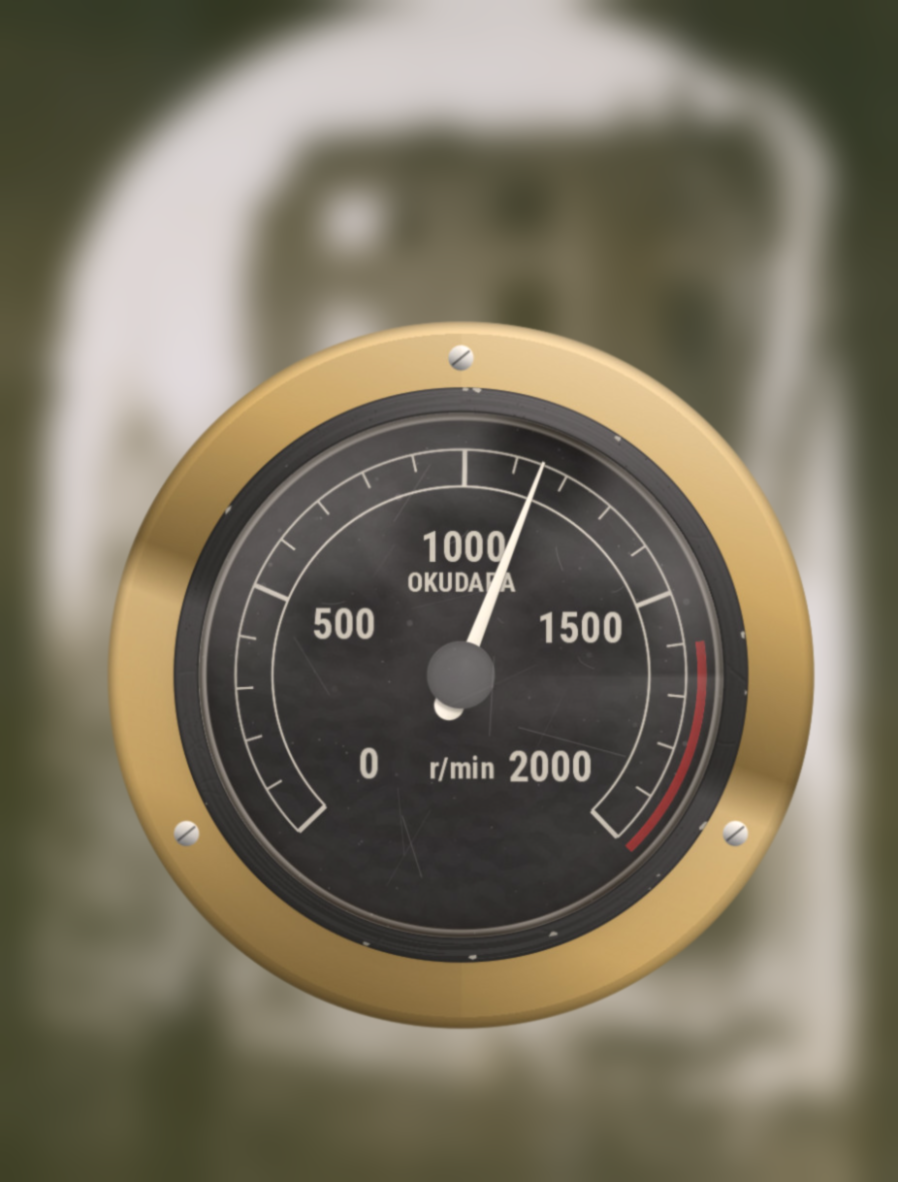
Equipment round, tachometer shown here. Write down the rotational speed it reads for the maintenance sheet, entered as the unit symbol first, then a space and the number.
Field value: rpm 1150
